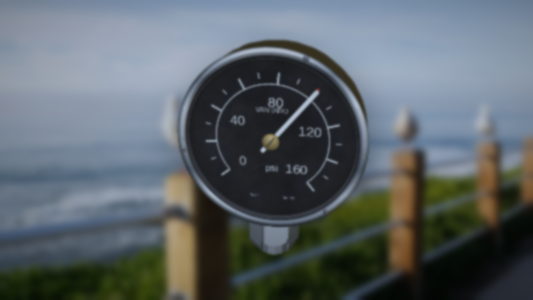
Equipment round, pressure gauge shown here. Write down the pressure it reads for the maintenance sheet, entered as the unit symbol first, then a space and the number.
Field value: psi 100
